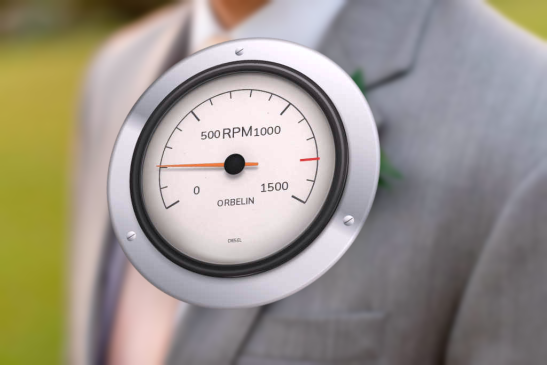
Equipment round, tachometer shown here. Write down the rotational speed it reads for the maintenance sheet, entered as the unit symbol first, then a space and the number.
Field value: rpm 200
